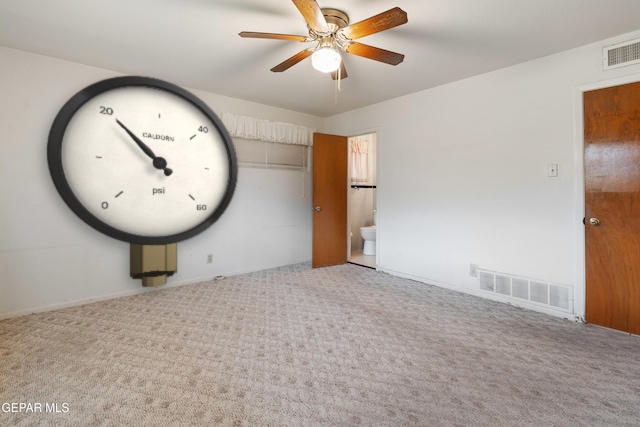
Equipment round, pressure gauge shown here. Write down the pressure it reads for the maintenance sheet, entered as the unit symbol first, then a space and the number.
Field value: psi 20
